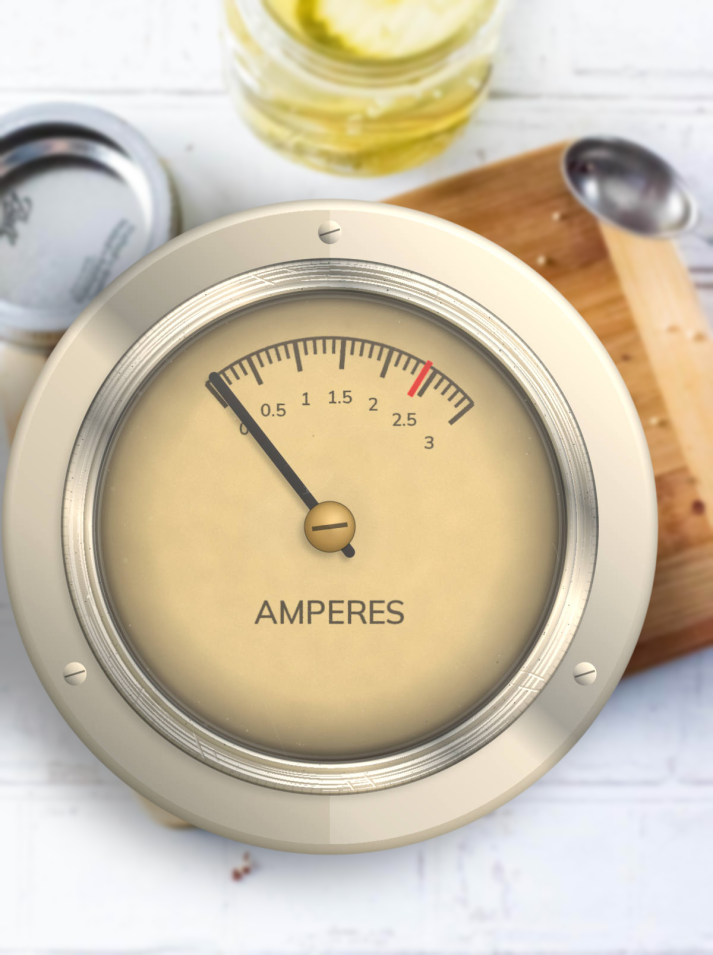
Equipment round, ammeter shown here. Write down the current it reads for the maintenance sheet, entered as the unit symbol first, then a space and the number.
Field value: A 0.1
